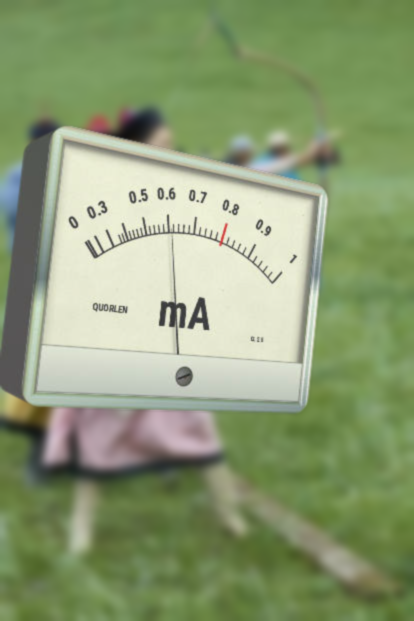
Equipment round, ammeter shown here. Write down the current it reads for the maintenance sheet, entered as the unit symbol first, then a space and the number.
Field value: mA 0.6
